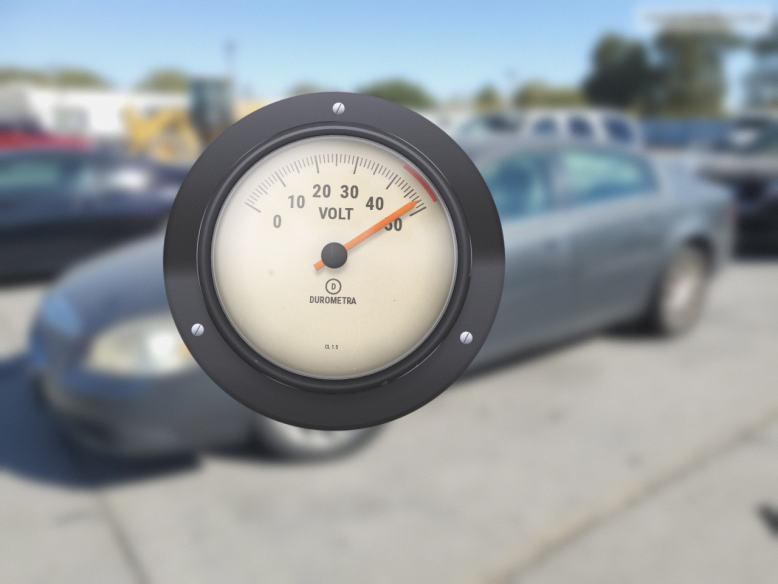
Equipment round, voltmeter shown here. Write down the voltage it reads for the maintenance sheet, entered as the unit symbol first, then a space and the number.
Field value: V 48
